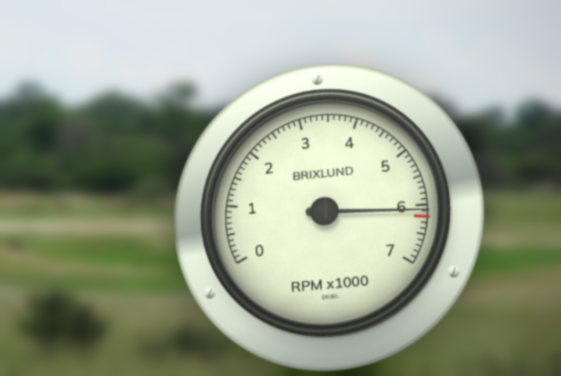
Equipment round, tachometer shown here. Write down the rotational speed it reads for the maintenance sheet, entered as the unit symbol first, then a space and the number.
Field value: rpm 6100
